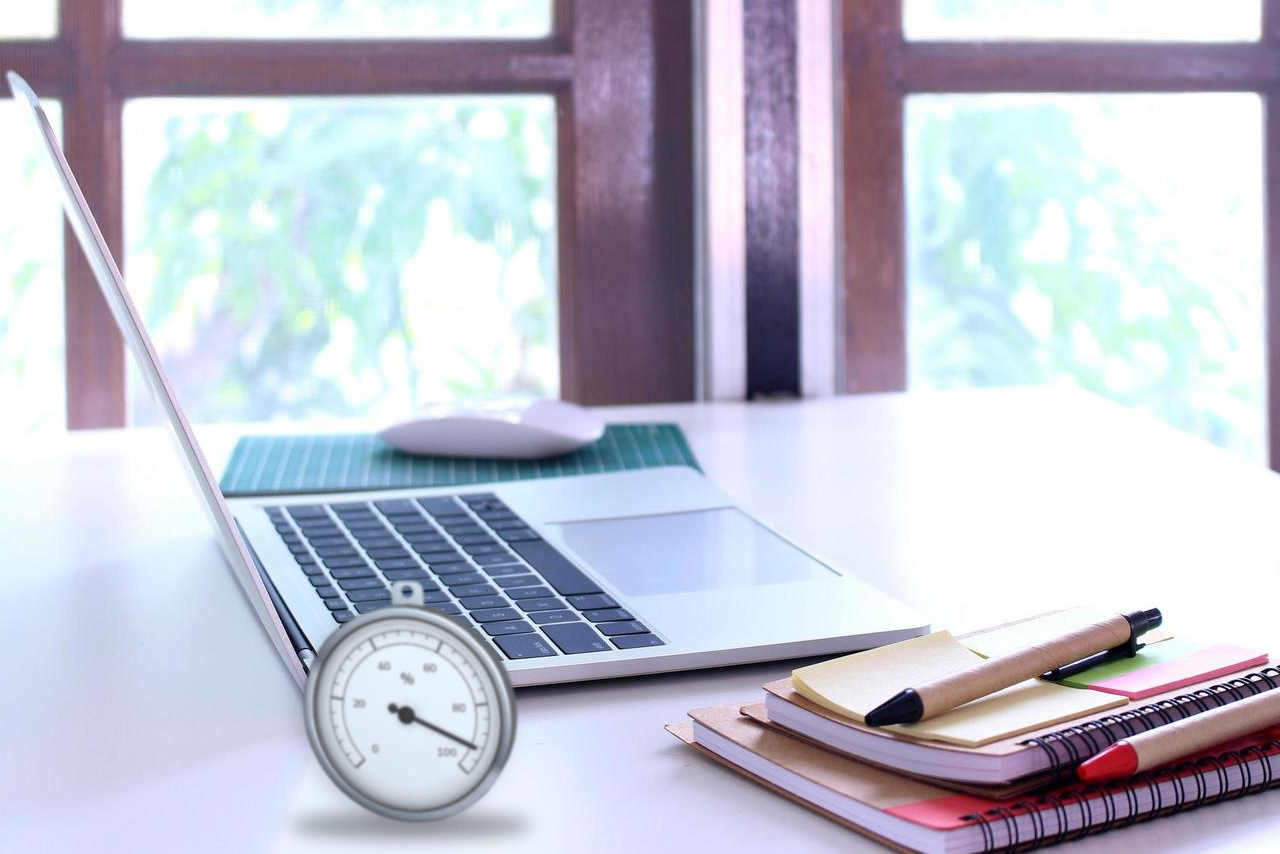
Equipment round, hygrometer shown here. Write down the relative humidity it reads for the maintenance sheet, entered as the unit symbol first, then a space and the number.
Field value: % 92
